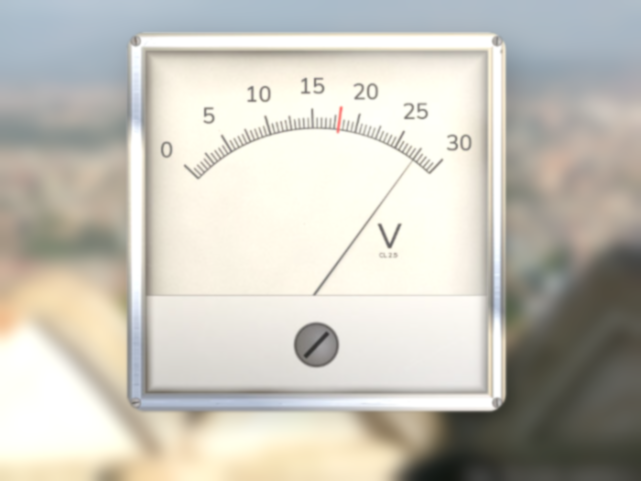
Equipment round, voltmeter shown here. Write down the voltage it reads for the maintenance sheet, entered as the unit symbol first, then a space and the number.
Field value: V 27.5
